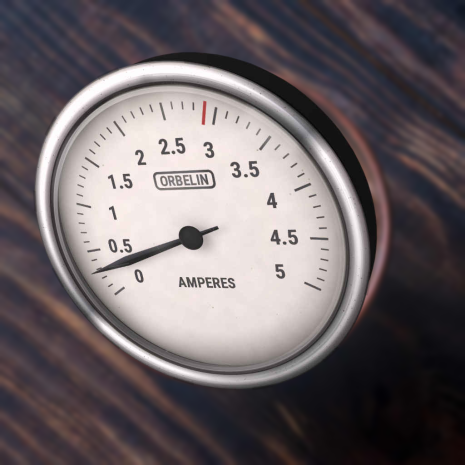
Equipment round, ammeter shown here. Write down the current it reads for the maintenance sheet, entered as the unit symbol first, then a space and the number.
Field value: A 0.3
